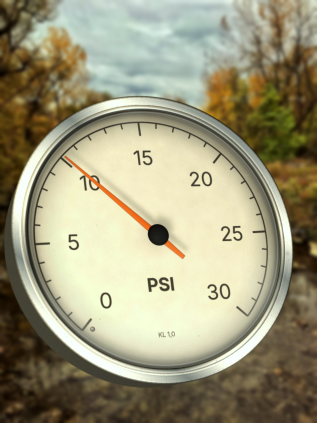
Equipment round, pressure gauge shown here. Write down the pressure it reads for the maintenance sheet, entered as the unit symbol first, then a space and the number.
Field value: psi 10
